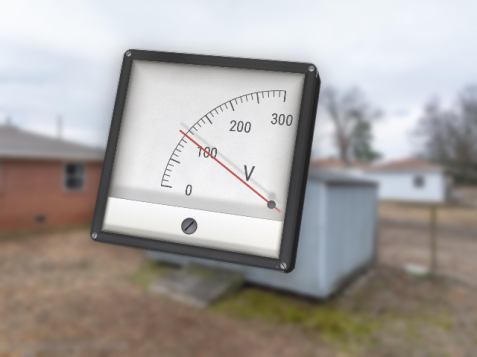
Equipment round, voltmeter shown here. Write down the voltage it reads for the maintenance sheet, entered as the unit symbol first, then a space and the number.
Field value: V 100
